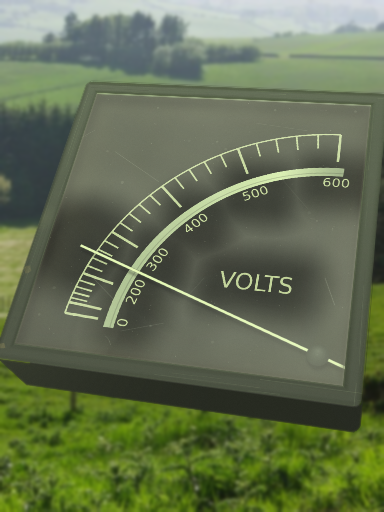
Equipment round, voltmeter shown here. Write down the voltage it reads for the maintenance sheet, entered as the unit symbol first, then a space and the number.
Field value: V 250
